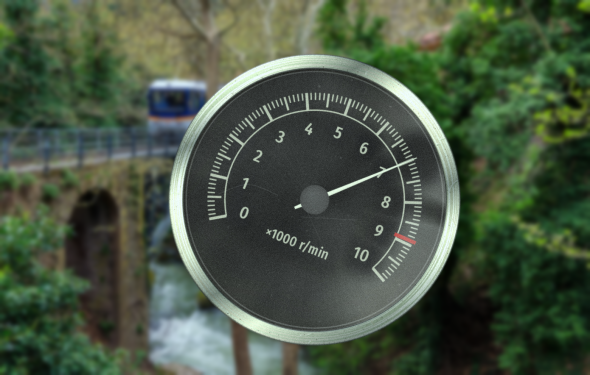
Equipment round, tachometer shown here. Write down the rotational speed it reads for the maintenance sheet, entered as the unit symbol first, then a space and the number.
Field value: rpm 7000
